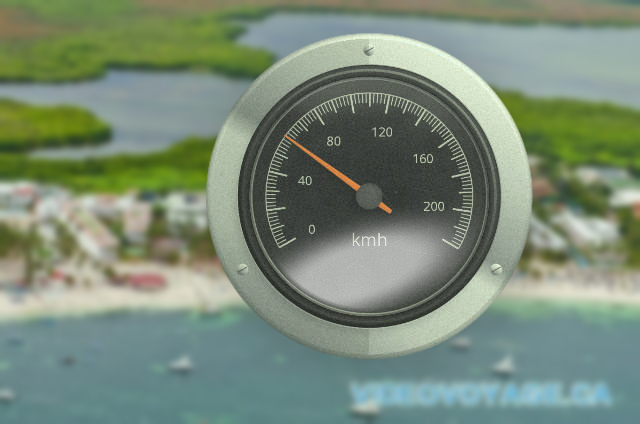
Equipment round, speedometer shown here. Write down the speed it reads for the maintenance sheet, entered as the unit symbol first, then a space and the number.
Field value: km/h 60
